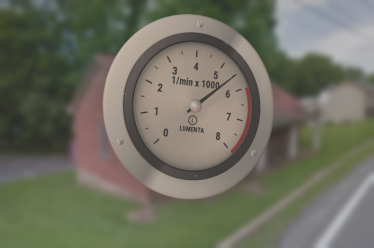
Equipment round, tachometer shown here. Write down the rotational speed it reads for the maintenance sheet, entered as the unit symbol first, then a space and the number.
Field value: rpm 5500
